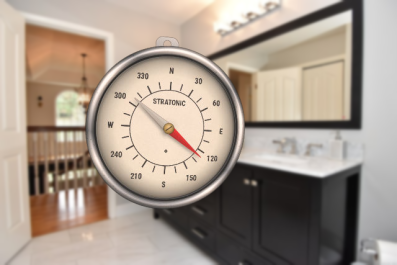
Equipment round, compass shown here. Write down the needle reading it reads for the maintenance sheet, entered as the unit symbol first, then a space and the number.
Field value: ° 127.5
